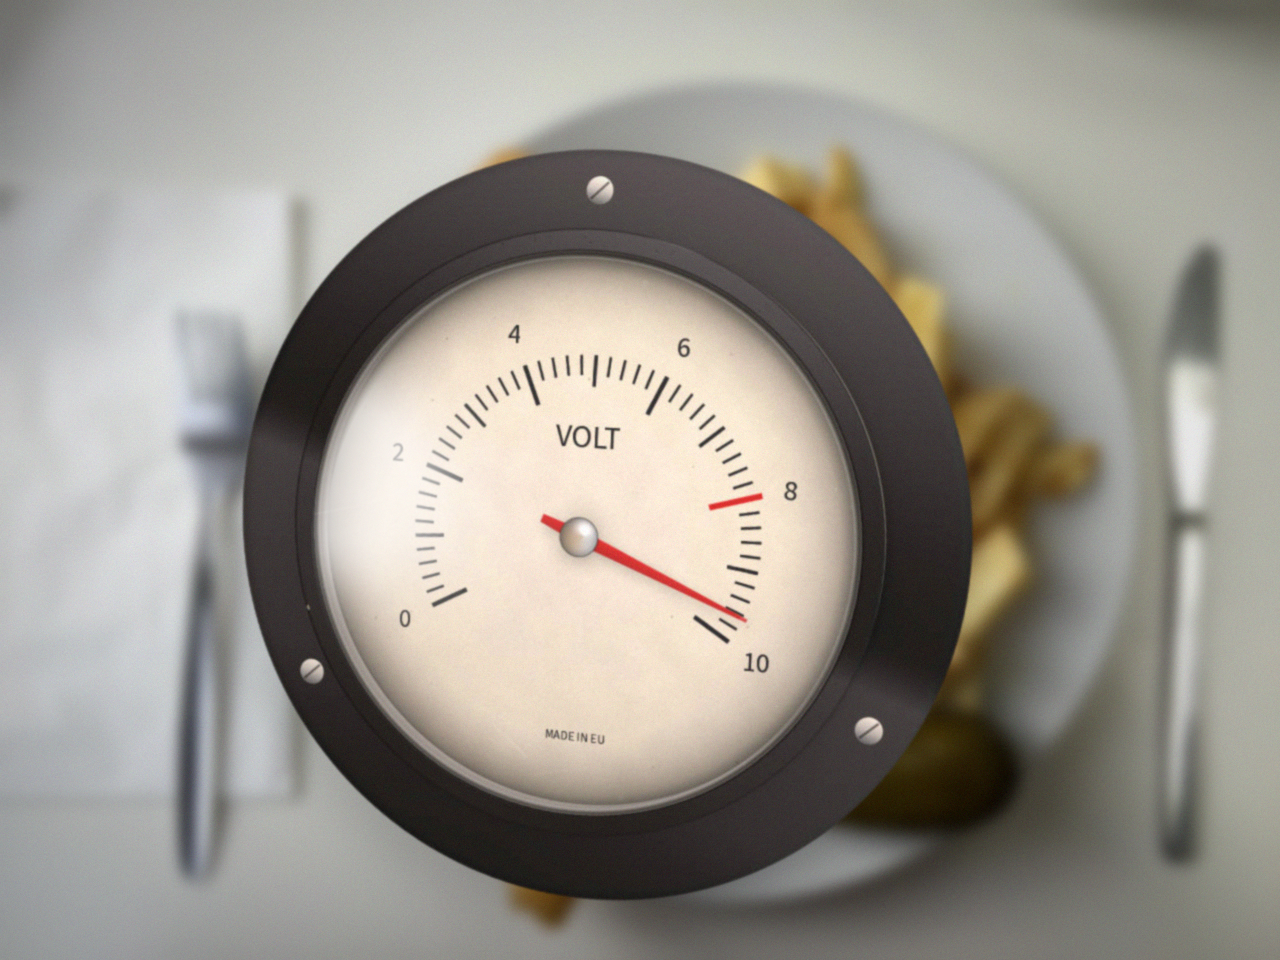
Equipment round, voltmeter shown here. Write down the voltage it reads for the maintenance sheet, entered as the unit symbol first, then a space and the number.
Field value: V 9.6
